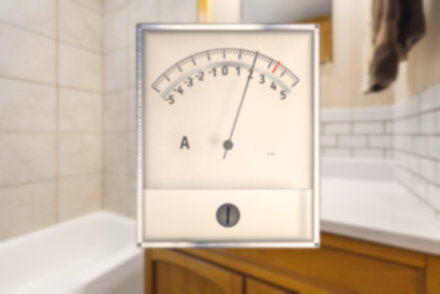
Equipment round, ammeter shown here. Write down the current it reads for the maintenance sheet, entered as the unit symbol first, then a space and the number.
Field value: A 2
